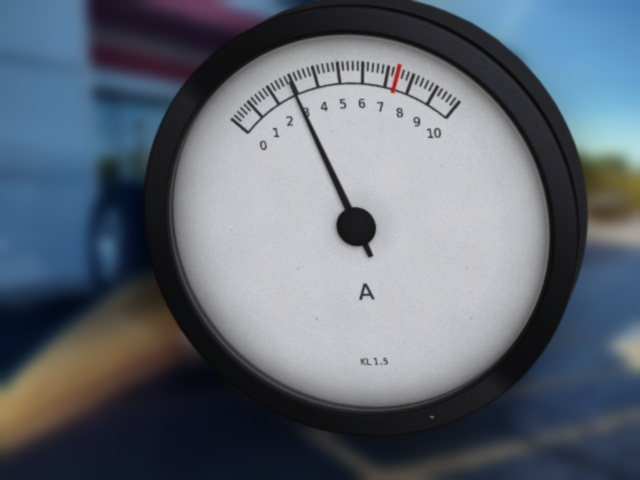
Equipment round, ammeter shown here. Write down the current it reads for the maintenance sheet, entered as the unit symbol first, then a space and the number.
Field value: A 3
